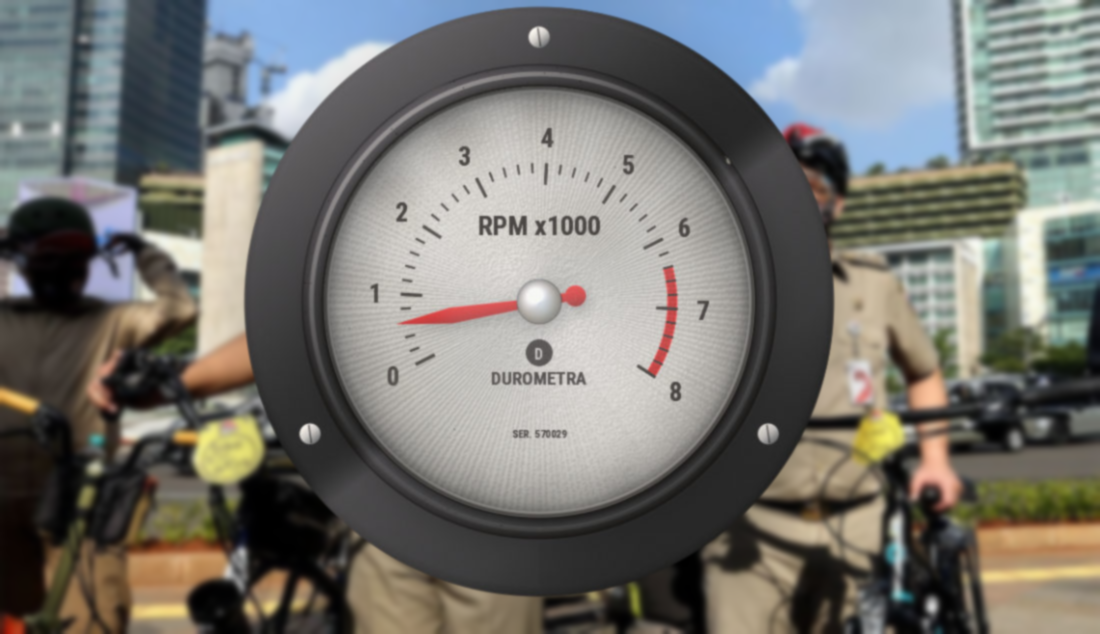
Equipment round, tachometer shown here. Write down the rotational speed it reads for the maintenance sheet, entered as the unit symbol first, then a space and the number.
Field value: rpm 600
